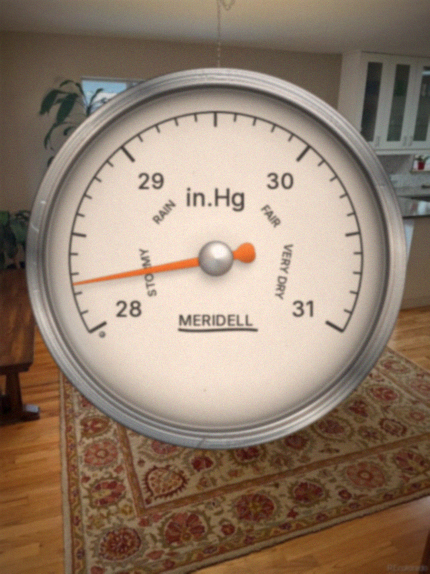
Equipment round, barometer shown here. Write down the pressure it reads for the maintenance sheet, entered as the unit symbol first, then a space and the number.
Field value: inHg 28.25
